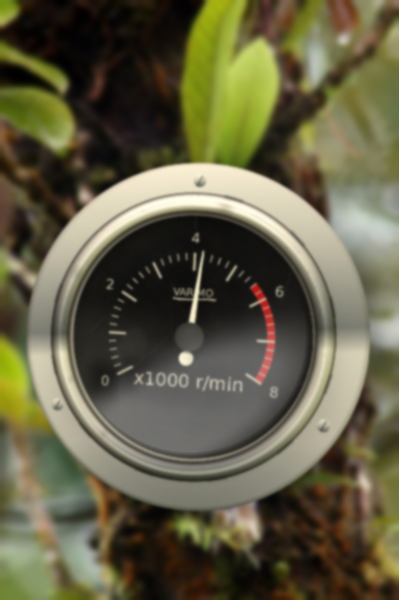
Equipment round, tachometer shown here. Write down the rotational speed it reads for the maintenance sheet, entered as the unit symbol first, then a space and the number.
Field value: rpm 4200
